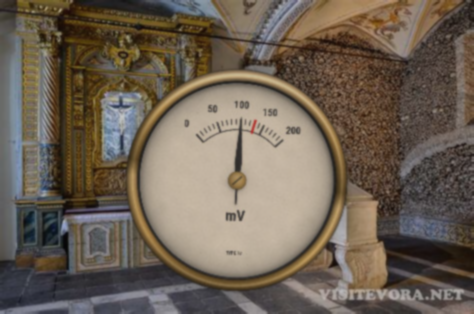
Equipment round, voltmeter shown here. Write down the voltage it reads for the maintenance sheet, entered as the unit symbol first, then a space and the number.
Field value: mV 100
